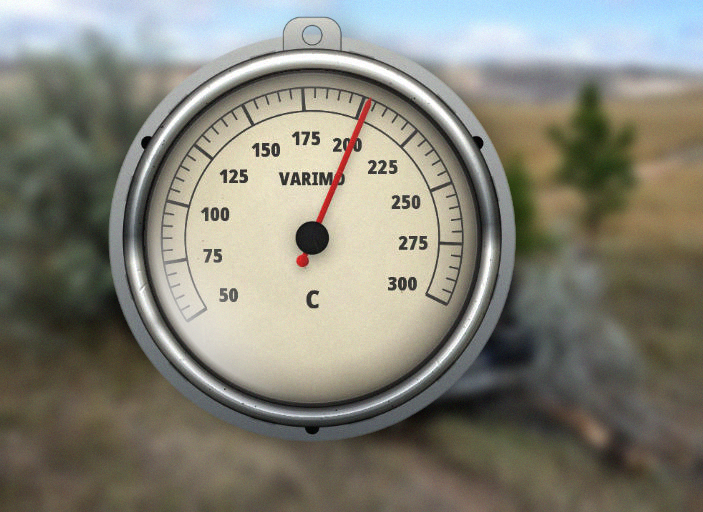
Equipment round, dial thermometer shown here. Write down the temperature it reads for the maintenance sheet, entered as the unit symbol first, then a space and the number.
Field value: °C 202.5
